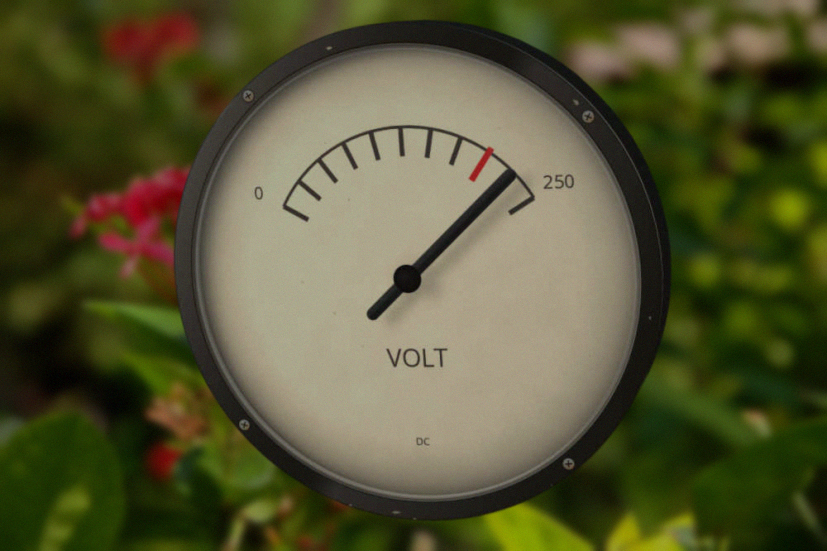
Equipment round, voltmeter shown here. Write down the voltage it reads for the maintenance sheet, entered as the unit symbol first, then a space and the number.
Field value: V 225
